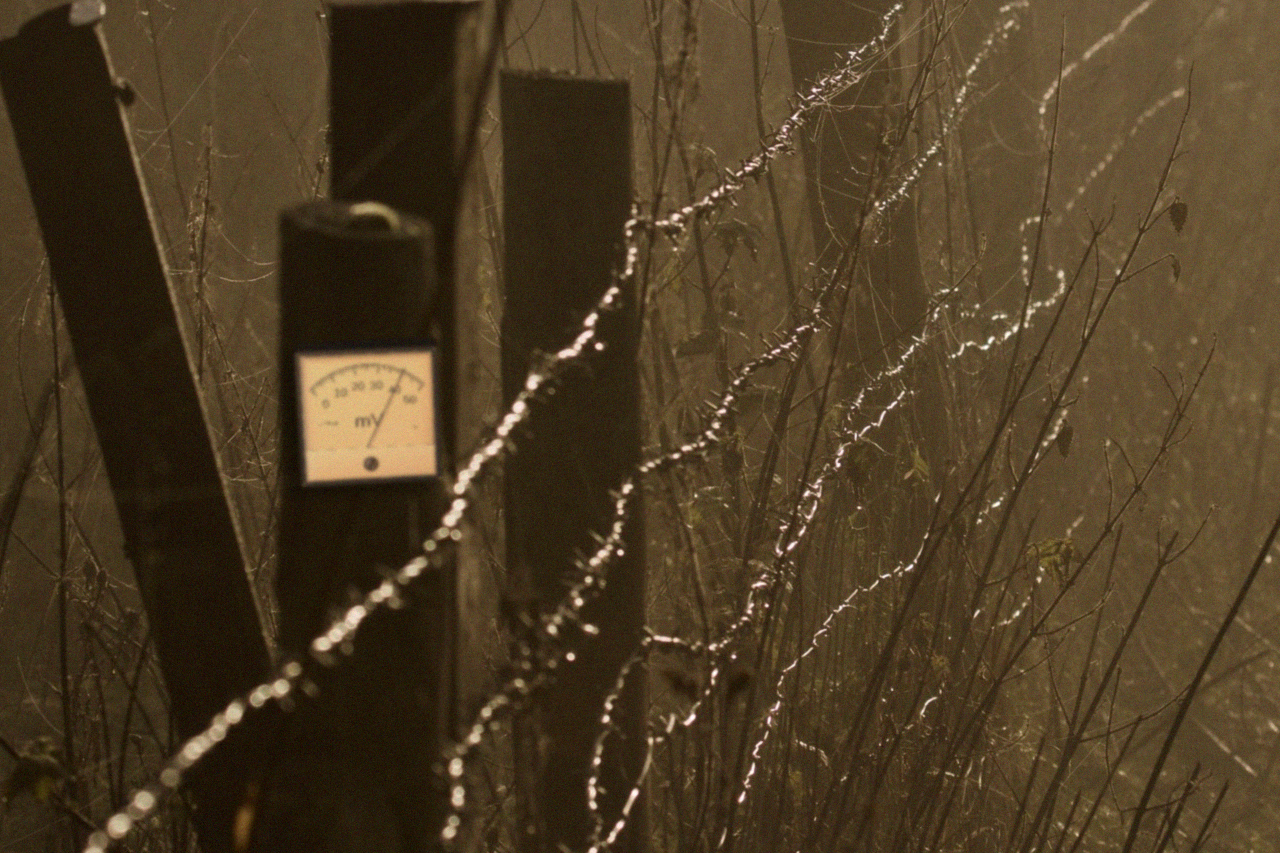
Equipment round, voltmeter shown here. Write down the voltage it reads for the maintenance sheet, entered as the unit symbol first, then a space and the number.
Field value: mV 40
